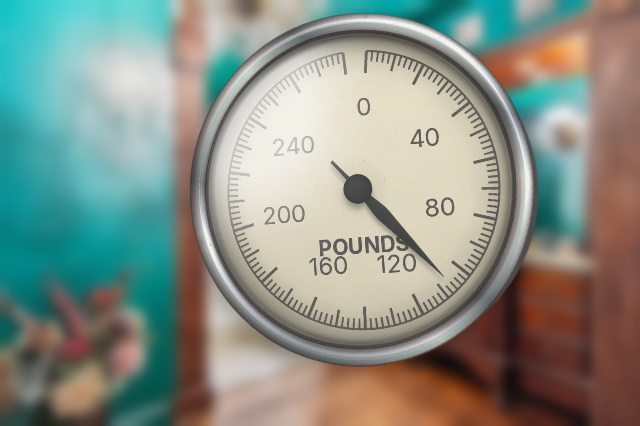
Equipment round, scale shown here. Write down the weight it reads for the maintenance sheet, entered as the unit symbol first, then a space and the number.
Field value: lb 106
